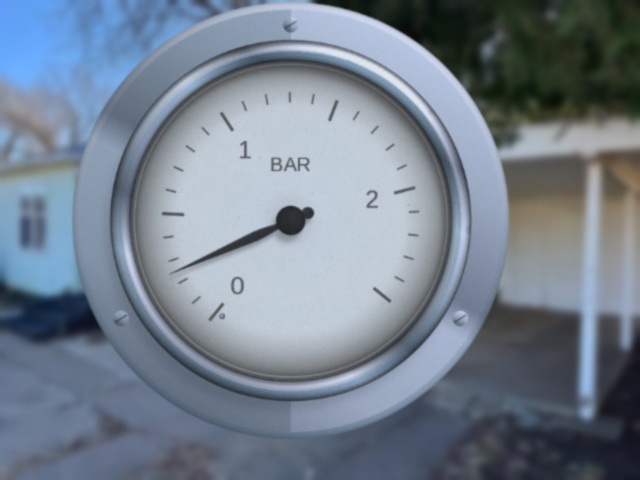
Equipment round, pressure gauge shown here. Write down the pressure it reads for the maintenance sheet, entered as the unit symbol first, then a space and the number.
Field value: bar 0.25
